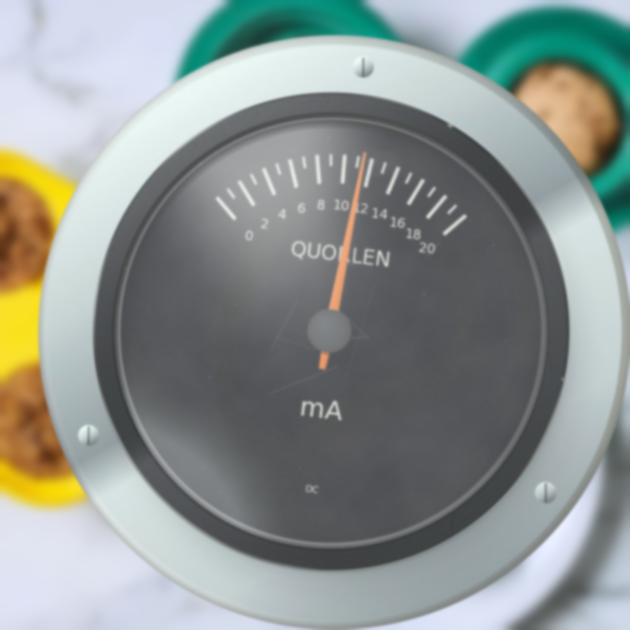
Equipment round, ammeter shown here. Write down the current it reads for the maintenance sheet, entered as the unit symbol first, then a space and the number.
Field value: mA 11.5
